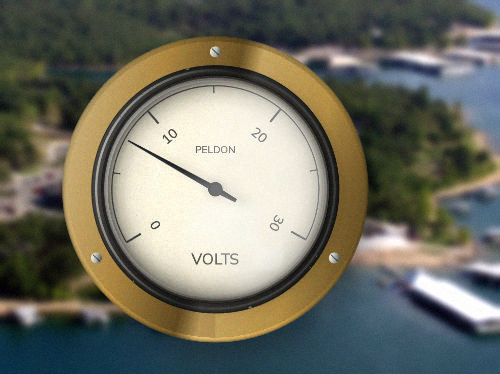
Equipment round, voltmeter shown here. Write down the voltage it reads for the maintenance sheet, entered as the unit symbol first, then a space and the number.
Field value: V 7.5
